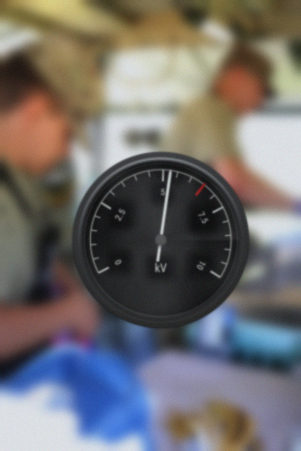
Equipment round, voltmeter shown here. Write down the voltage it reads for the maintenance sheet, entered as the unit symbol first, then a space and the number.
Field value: kV 5.25
